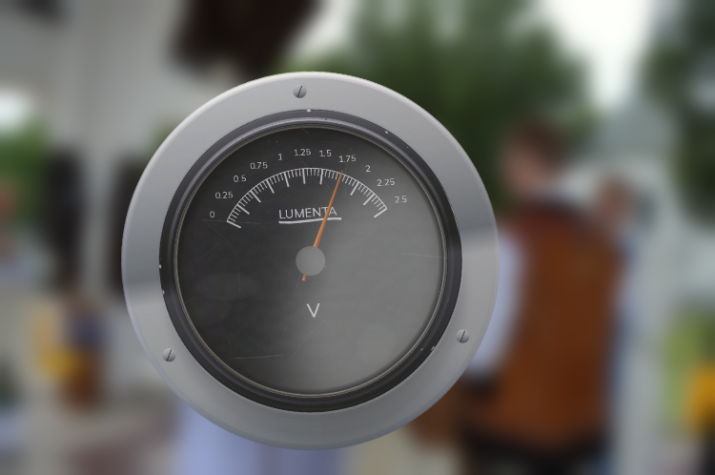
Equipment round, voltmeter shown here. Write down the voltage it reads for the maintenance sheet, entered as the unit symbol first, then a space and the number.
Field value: V 1.75
